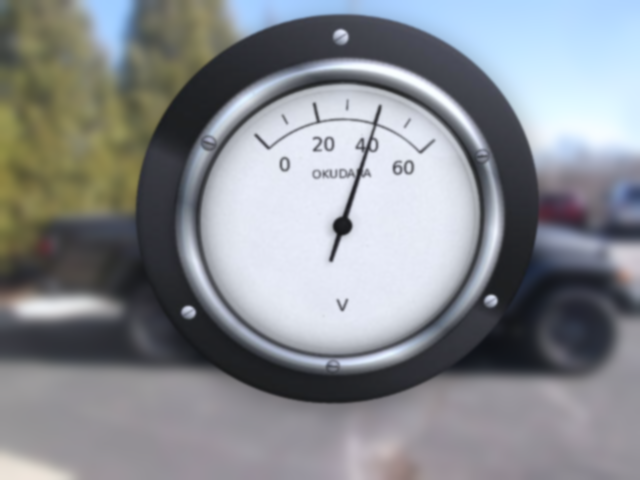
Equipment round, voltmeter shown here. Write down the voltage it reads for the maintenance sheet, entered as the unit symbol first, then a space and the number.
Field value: V 40
